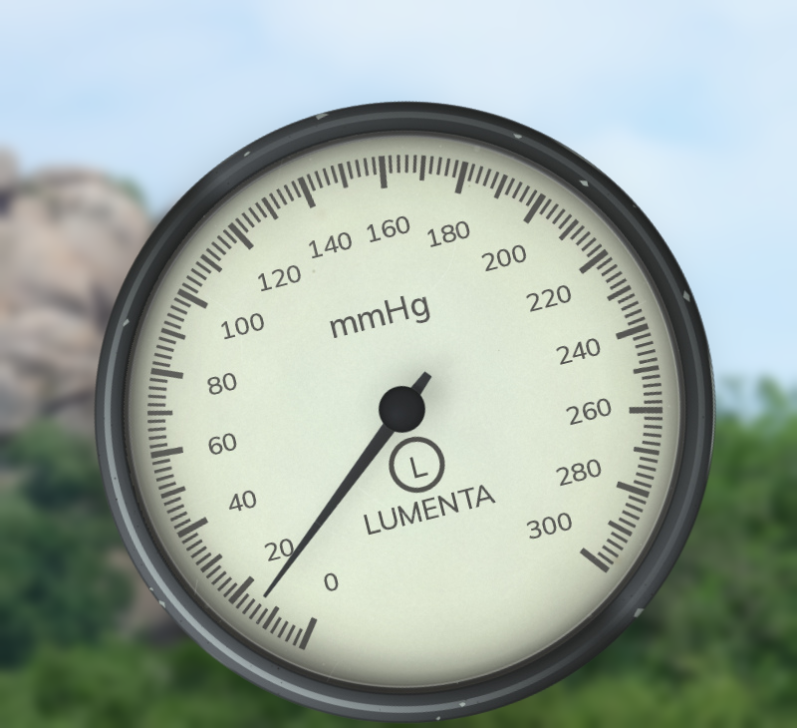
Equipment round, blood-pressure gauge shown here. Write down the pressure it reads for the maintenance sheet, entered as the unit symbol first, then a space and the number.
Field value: mmHg 14
